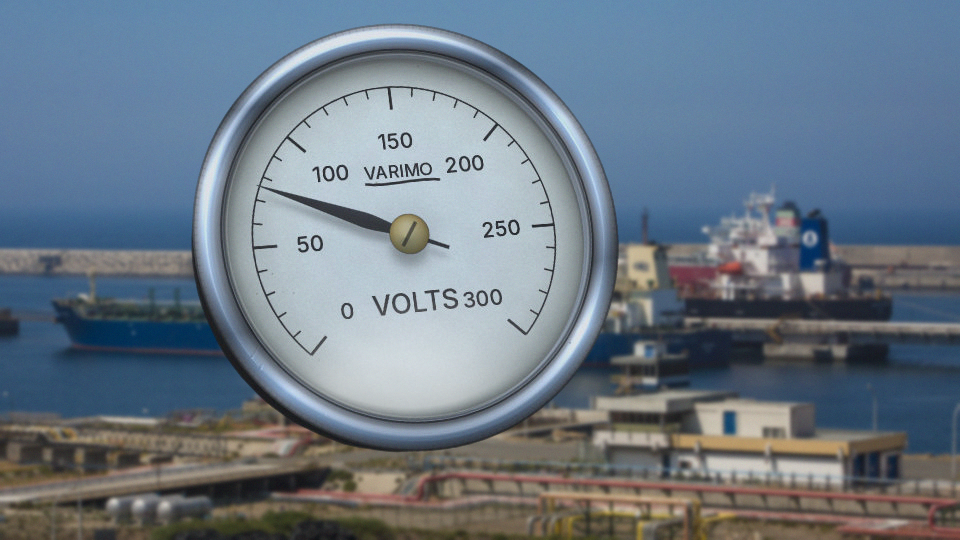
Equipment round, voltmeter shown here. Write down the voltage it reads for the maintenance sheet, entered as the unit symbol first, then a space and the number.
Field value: V 75
